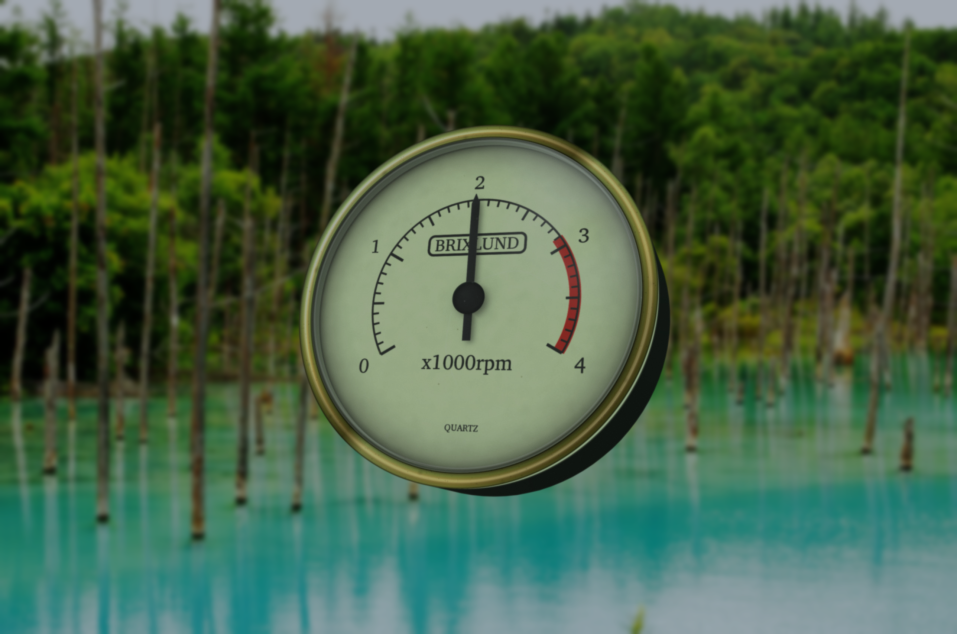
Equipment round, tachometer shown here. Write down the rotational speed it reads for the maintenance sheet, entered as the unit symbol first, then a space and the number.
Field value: rpm 2000
